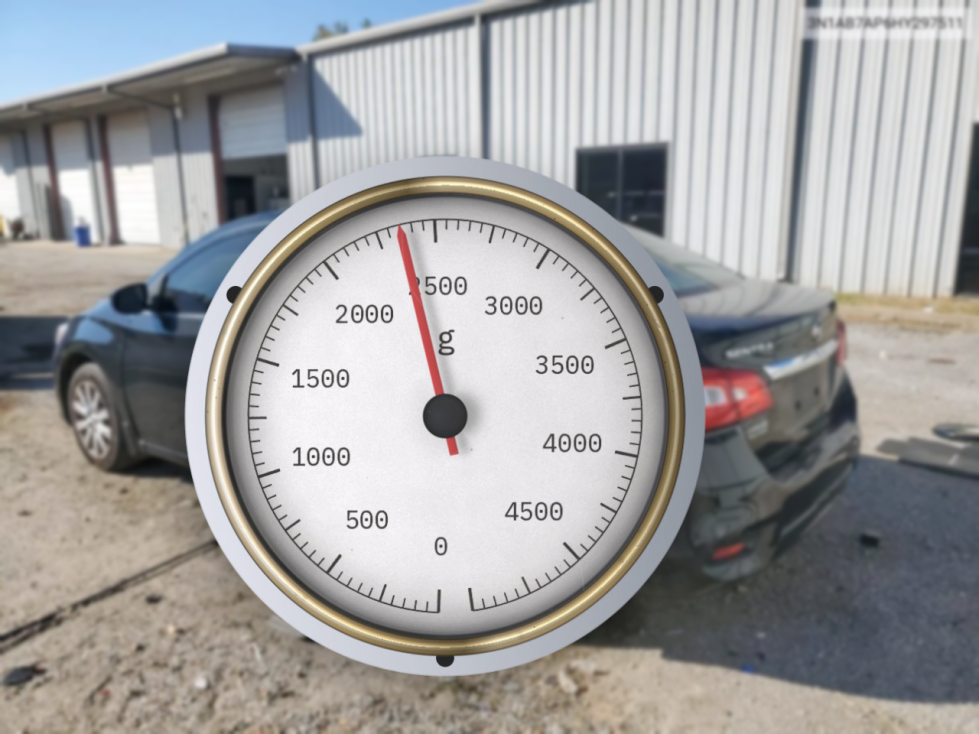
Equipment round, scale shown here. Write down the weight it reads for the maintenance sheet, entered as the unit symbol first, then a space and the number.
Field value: g 2350
